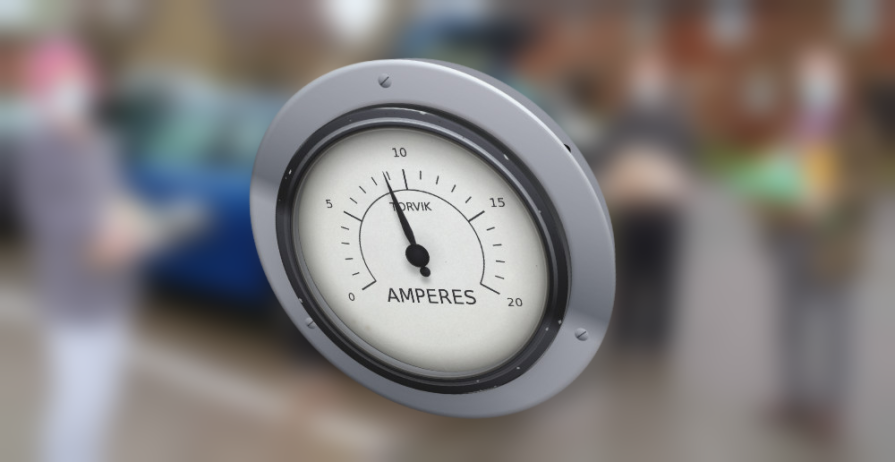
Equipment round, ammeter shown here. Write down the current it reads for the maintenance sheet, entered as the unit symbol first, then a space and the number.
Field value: A 9
